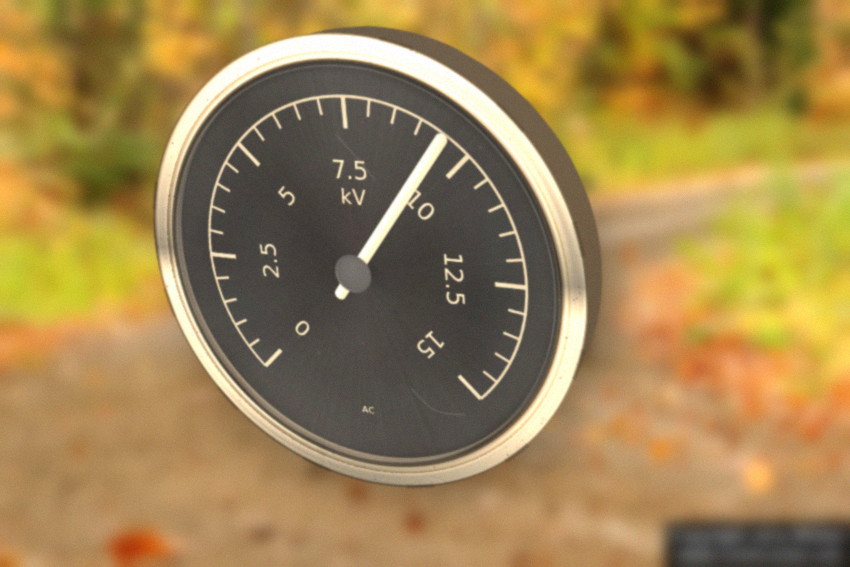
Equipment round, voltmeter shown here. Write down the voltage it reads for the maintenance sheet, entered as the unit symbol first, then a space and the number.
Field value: kV 9.5
